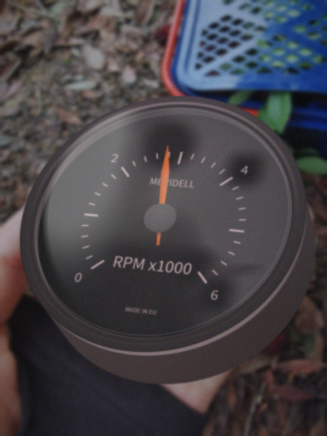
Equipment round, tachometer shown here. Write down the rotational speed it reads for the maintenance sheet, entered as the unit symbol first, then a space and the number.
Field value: rpm 2800
